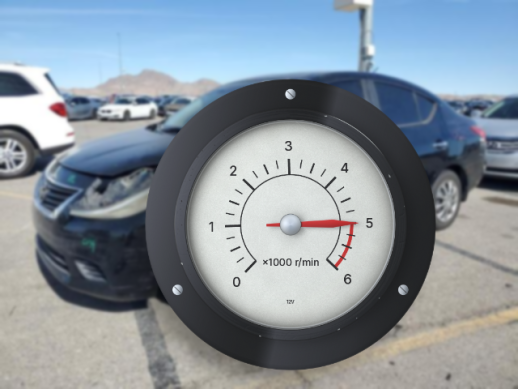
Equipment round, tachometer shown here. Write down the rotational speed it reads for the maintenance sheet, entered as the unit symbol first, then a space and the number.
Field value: rpm 5000
